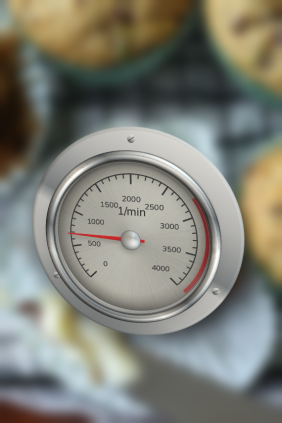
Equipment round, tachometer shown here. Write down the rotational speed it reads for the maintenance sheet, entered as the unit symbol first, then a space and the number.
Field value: rpm 700
